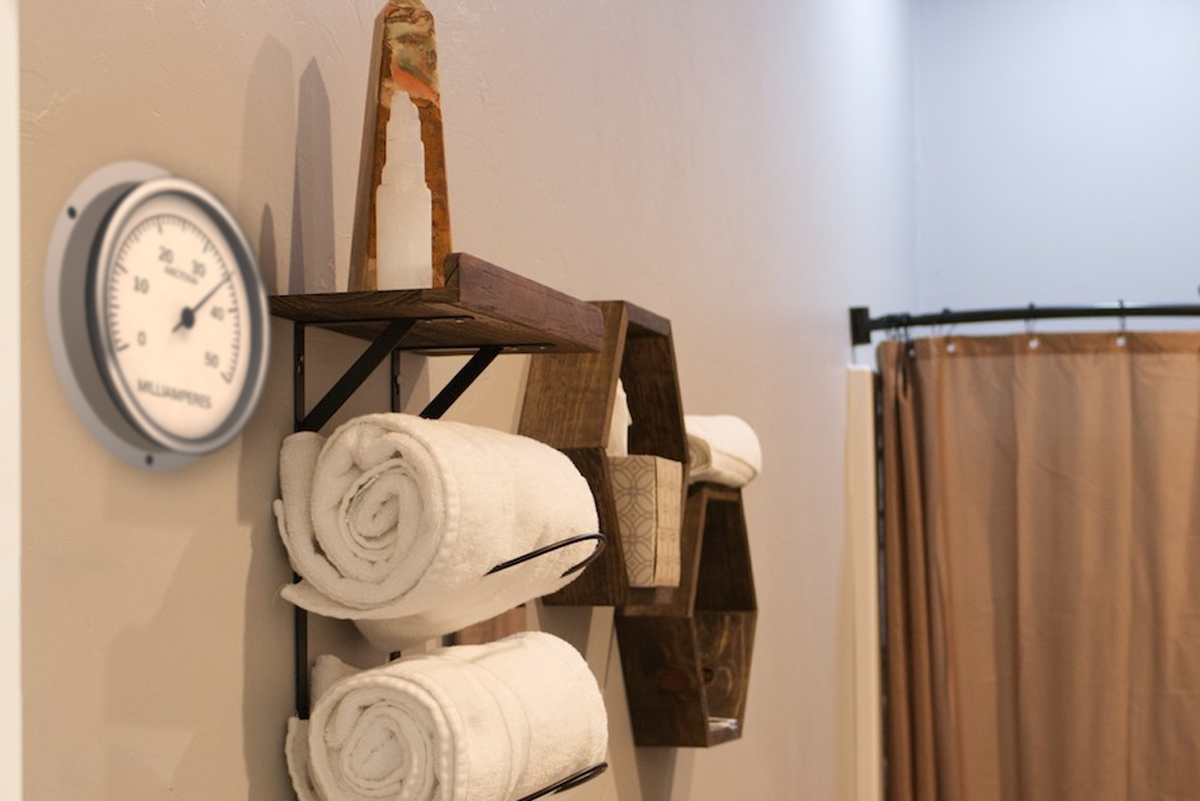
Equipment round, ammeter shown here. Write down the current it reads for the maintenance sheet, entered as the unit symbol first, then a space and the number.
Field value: mA 35
